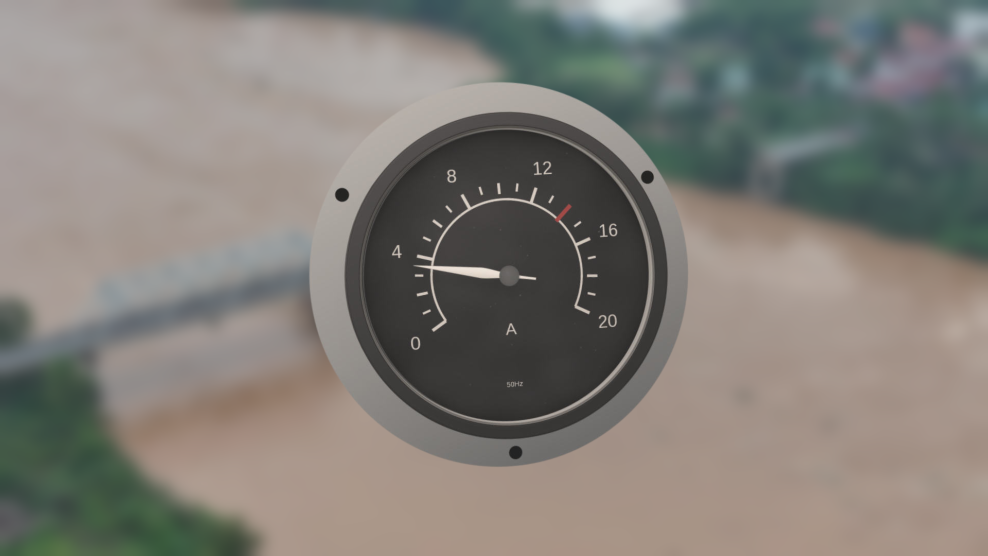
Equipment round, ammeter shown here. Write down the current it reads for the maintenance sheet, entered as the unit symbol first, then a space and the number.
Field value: A 3.5
